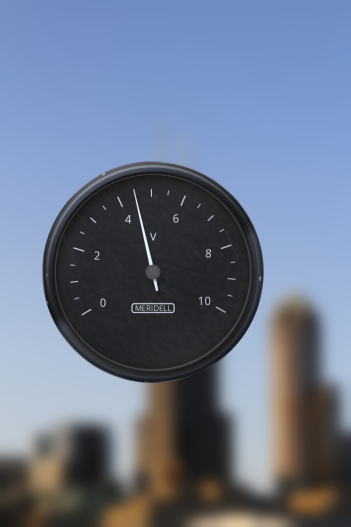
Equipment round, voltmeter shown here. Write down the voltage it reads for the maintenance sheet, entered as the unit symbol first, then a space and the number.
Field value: V 4.5
